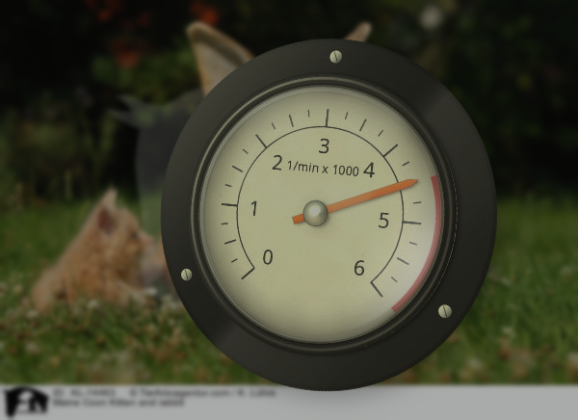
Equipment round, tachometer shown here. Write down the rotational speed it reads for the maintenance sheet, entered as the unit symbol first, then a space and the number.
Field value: rpm 4500
